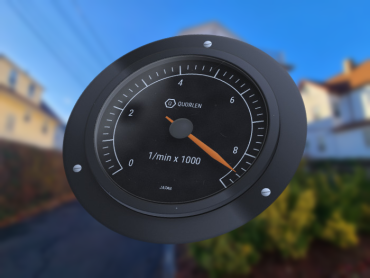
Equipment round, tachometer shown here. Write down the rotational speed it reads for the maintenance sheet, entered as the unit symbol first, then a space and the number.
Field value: rpm 8600
